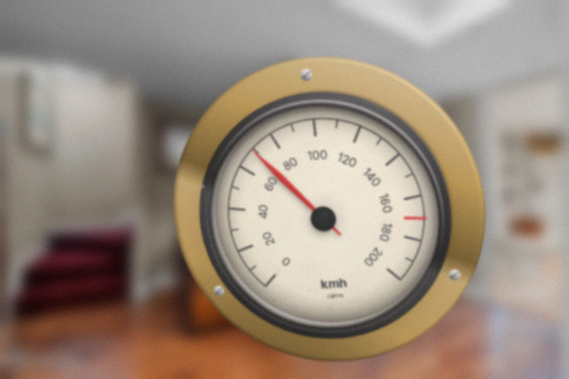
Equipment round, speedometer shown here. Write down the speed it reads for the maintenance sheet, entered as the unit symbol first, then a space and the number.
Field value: km/h 70
